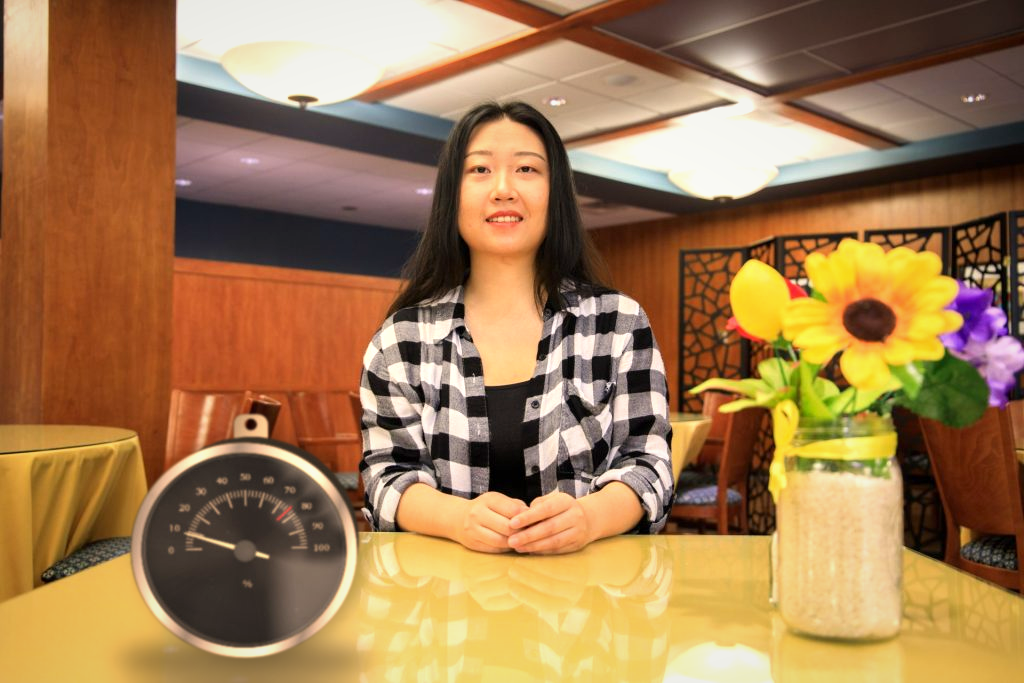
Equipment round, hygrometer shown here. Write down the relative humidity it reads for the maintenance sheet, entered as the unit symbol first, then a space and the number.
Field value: % 10
